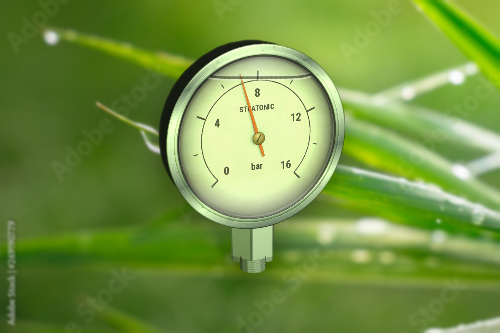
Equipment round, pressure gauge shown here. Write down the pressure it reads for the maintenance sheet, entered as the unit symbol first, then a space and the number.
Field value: bar 7
